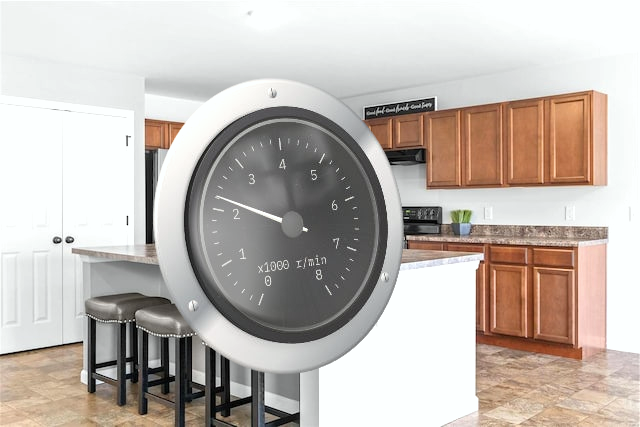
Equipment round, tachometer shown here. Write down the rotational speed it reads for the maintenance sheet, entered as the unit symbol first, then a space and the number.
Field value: rpm 2200
